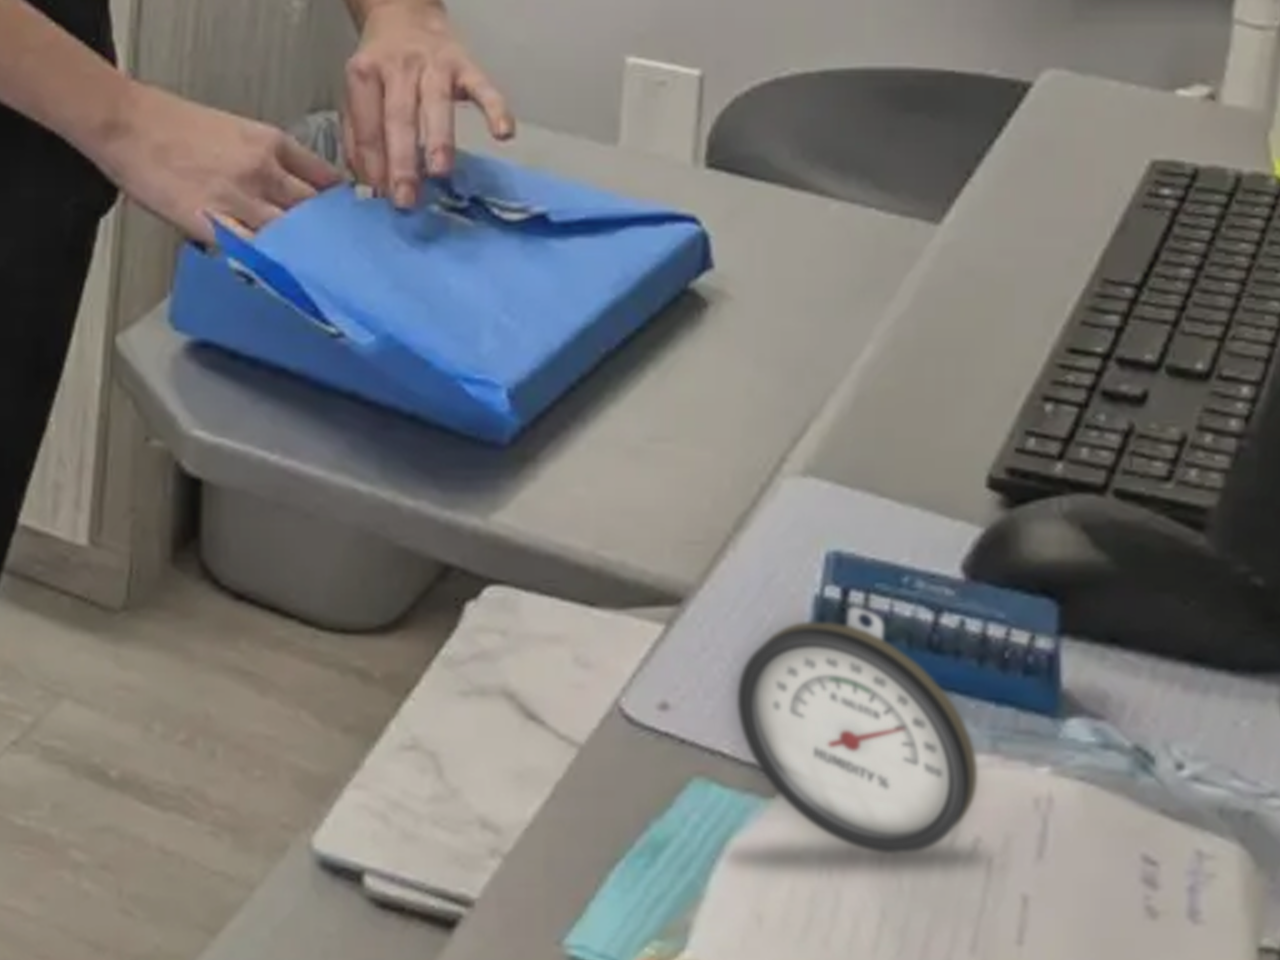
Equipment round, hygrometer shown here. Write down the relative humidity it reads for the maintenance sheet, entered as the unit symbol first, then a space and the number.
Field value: % 80
